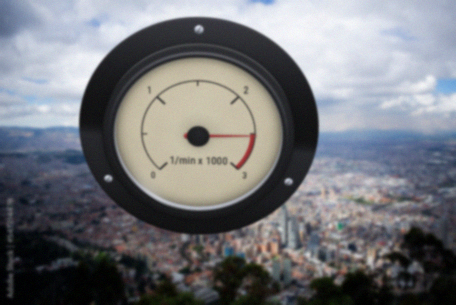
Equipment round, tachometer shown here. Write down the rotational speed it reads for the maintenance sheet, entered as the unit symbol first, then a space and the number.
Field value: rpm 2500
